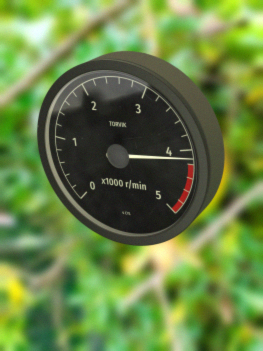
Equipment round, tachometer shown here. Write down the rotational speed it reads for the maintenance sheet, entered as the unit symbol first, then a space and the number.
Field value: rpm 4100
